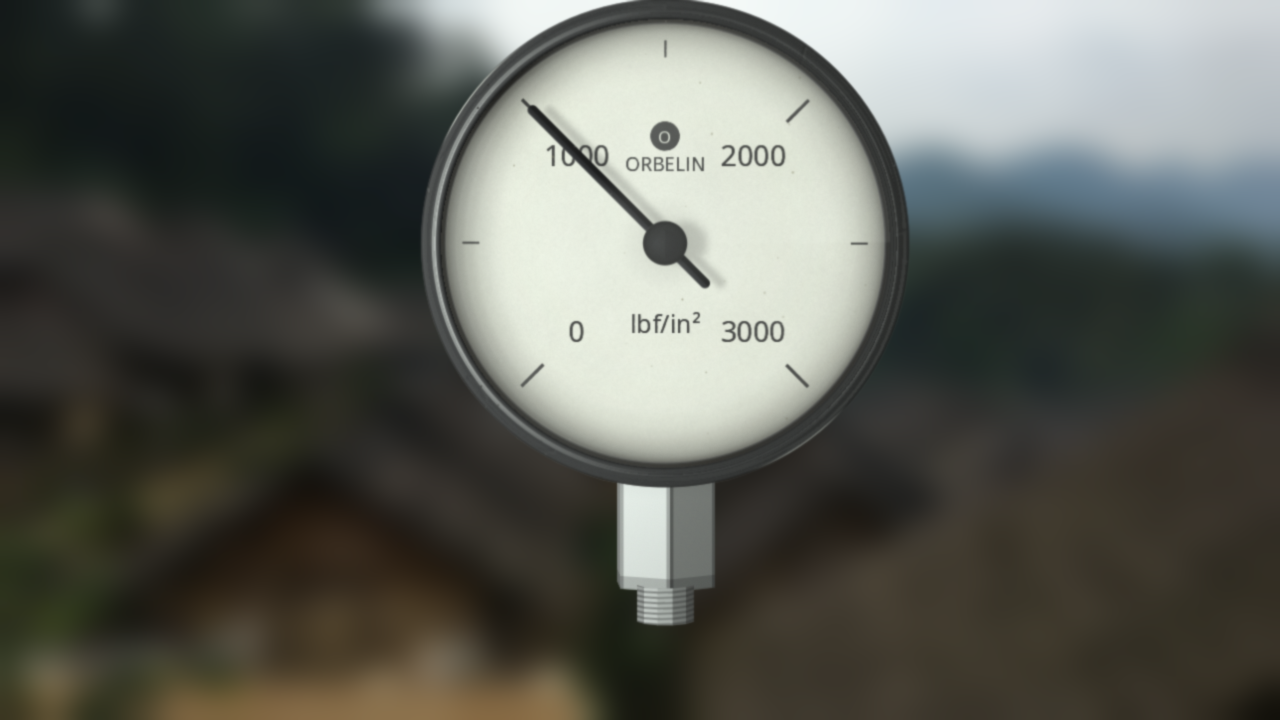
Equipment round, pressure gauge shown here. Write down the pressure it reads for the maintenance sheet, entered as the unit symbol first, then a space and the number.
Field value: psi 1000
